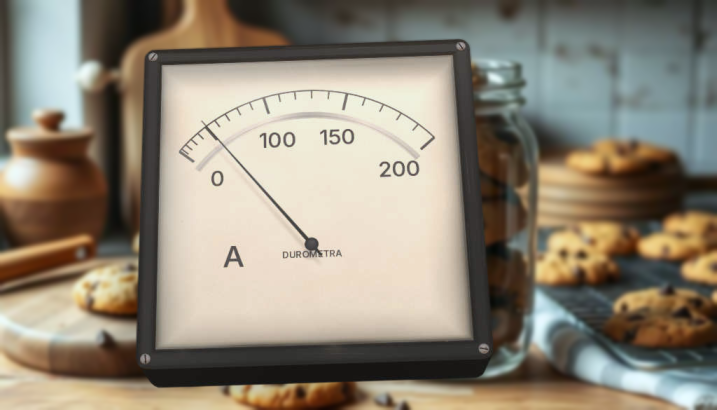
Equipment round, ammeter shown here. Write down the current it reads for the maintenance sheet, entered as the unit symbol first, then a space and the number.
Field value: A 50
